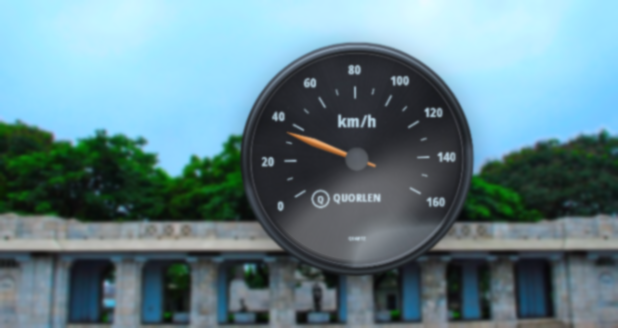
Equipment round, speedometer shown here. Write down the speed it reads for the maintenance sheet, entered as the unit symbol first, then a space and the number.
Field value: km/h 35
